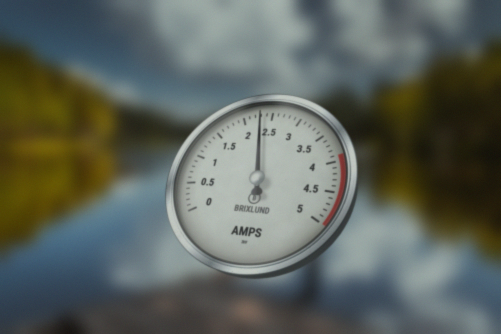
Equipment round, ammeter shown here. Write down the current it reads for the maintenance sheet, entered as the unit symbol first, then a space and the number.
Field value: A 2.3
